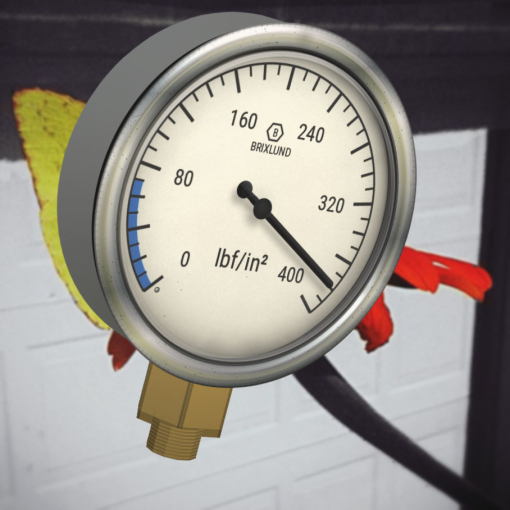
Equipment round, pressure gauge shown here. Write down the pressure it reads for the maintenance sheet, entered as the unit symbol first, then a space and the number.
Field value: psi 380
